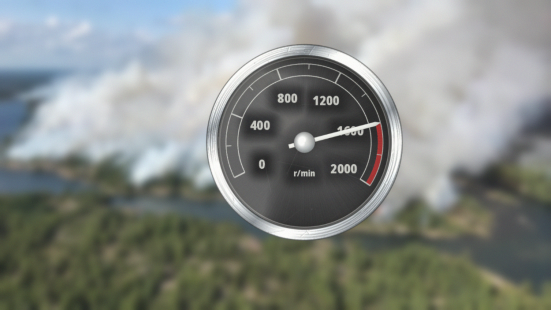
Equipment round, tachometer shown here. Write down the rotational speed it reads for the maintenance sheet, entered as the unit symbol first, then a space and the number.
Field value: rpm 1600
